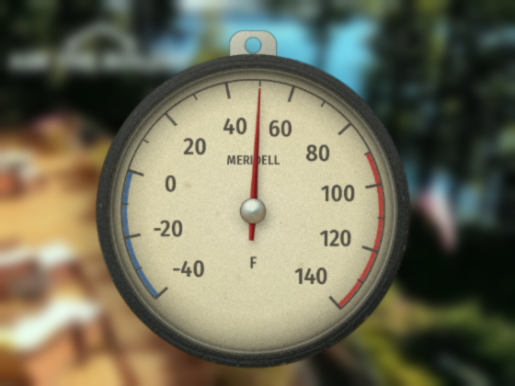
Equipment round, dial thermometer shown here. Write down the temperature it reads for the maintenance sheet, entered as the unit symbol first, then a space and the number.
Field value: °F 50
